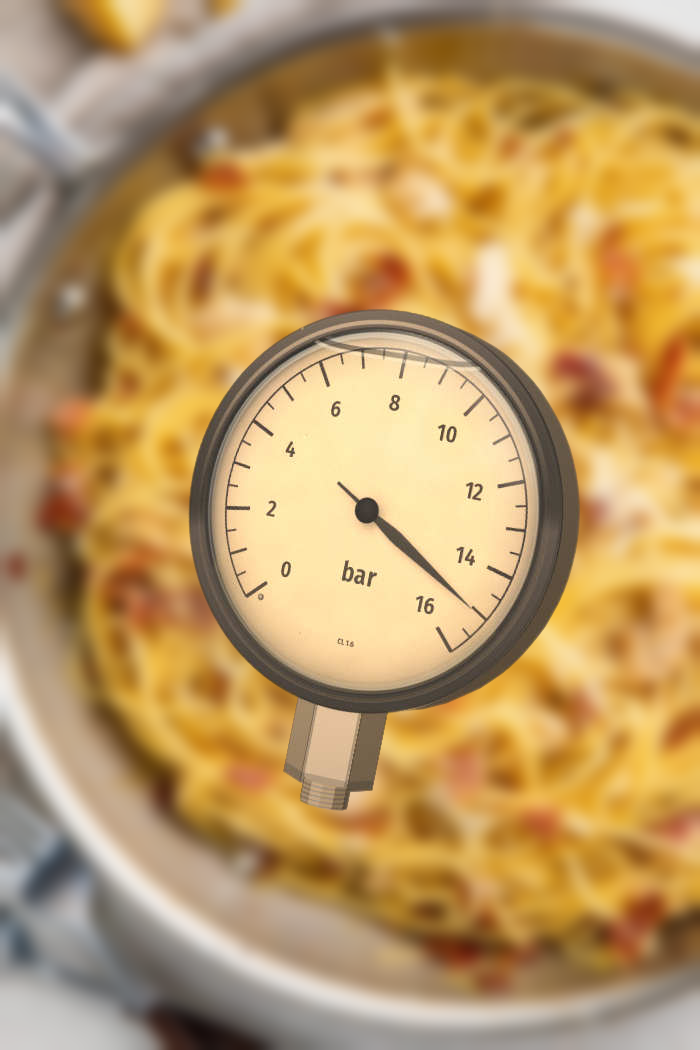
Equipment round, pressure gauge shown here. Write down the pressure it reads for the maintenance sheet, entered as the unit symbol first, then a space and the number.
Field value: bar 15
